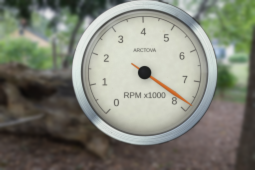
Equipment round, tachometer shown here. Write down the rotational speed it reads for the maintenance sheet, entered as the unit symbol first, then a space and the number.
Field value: rpm 7750
